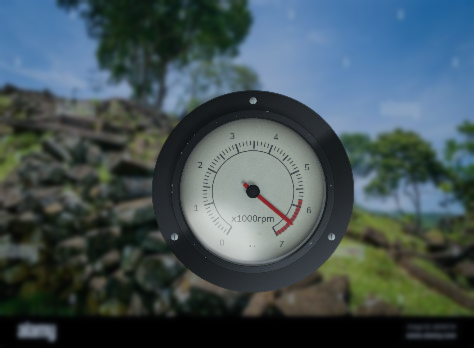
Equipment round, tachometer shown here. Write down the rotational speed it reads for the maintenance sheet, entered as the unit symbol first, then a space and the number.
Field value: rpm 6500
